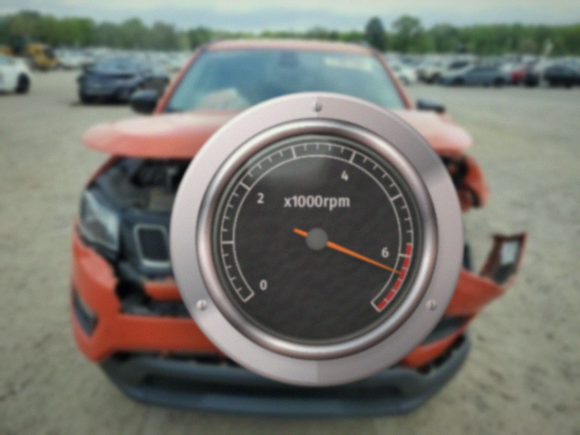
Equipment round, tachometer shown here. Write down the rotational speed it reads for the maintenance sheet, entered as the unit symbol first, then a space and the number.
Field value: rpm 6300
